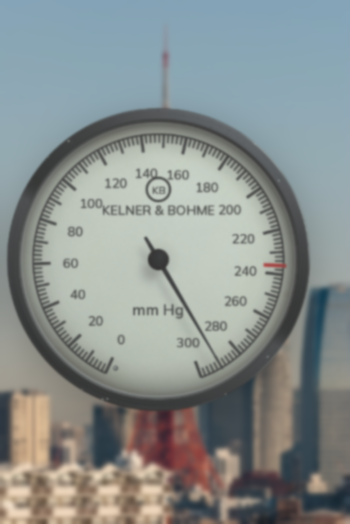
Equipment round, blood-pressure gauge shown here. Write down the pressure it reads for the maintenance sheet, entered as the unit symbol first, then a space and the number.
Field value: mmHg 290
